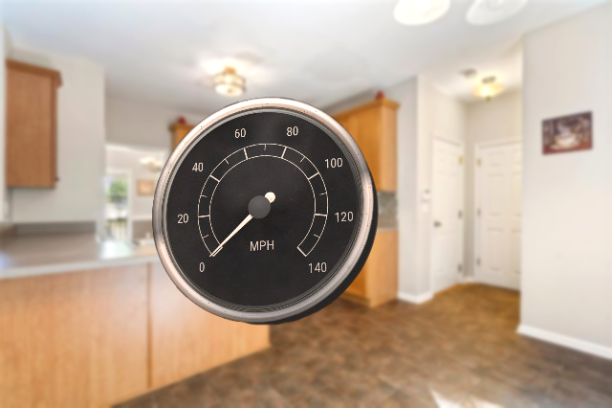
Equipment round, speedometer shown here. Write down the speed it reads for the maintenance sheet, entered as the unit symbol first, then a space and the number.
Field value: mph 0
